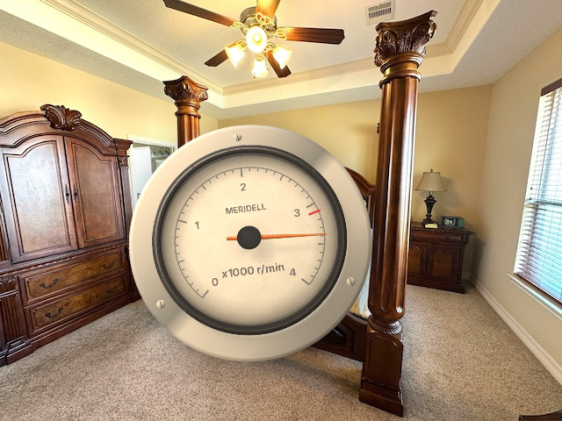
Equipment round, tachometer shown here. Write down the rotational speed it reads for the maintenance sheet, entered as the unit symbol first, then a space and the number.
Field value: rpm 3400
